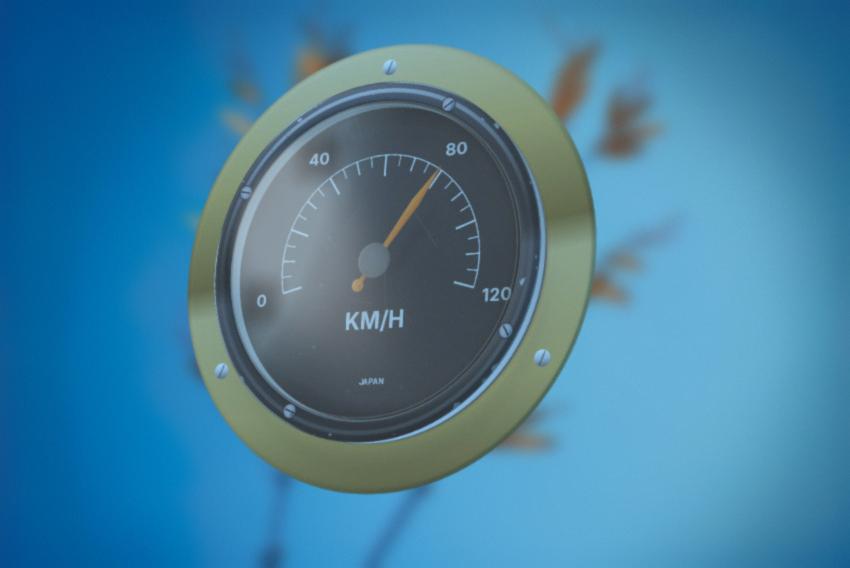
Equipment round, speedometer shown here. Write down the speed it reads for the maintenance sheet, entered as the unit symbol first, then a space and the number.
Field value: km/h 80
